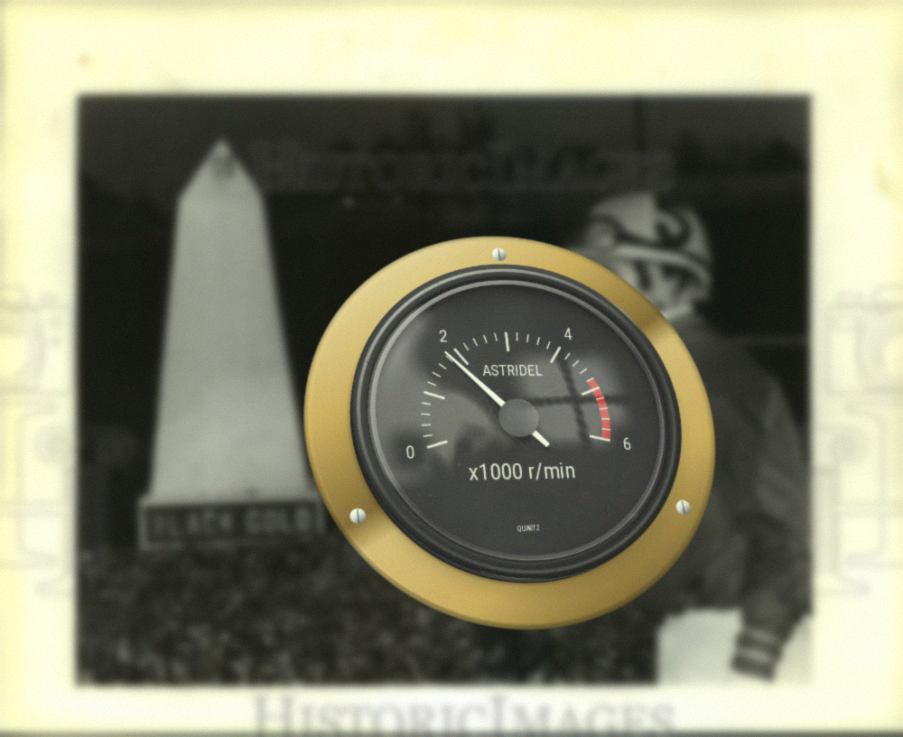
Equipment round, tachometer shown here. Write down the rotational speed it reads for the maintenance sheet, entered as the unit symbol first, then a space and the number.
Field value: rpm 1800
